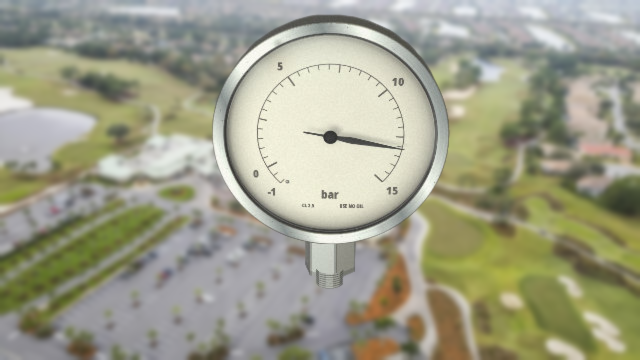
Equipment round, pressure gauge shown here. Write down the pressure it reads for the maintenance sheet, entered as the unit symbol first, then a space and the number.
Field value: bar 13
